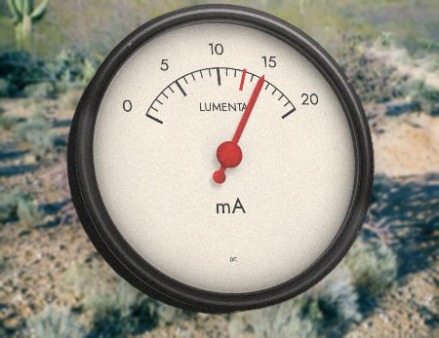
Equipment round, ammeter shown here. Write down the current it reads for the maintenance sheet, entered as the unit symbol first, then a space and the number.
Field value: mA 15
